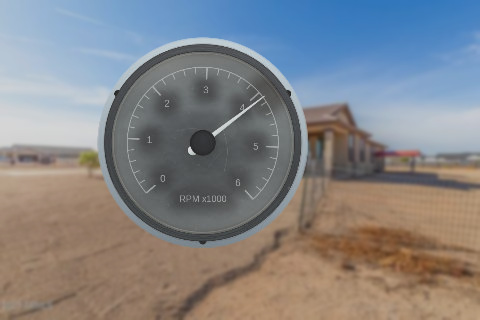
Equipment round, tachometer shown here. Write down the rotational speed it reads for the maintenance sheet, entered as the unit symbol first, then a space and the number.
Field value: rpm 4100
